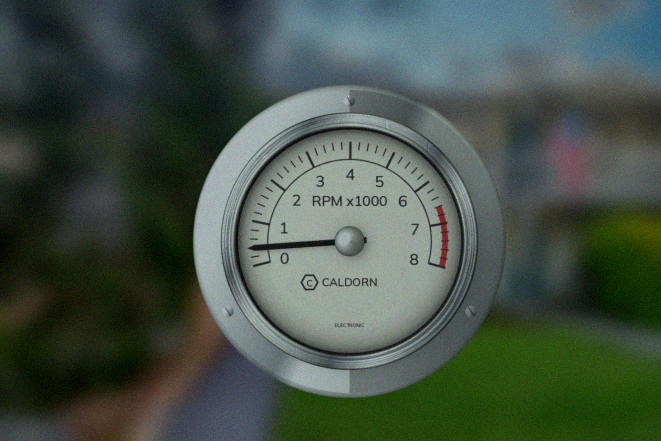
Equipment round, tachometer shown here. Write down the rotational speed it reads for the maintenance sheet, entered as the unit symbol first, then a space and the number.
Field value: rpm 400
